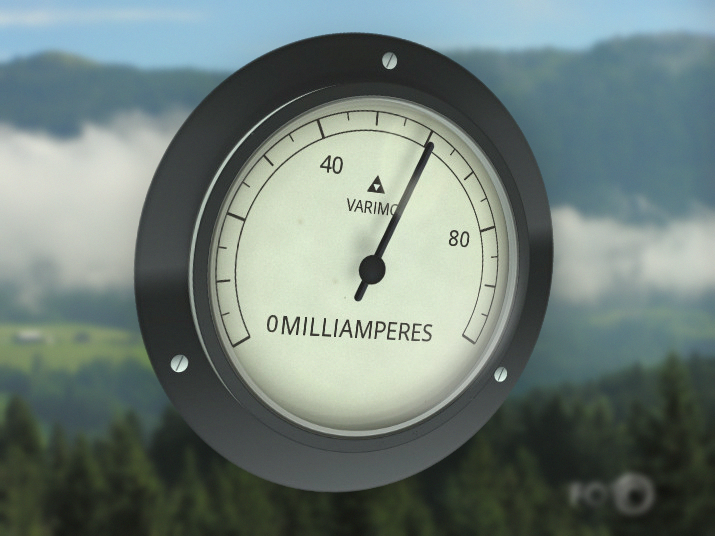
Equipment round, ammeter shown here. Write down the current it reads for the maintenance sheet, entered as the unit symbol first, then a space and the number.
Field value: mA 60
